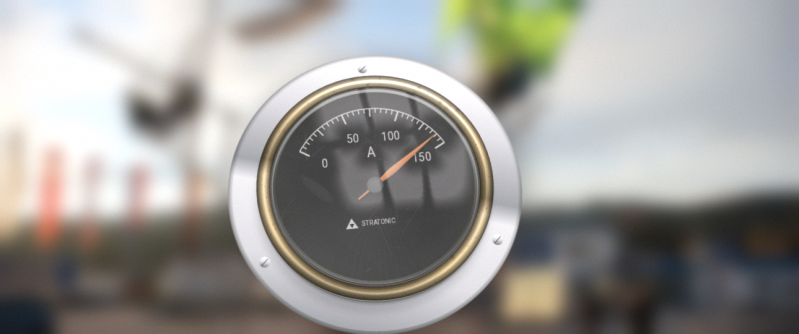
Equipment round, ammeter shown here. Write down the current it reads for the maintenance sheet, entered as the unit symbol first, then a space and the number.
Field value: A 140
